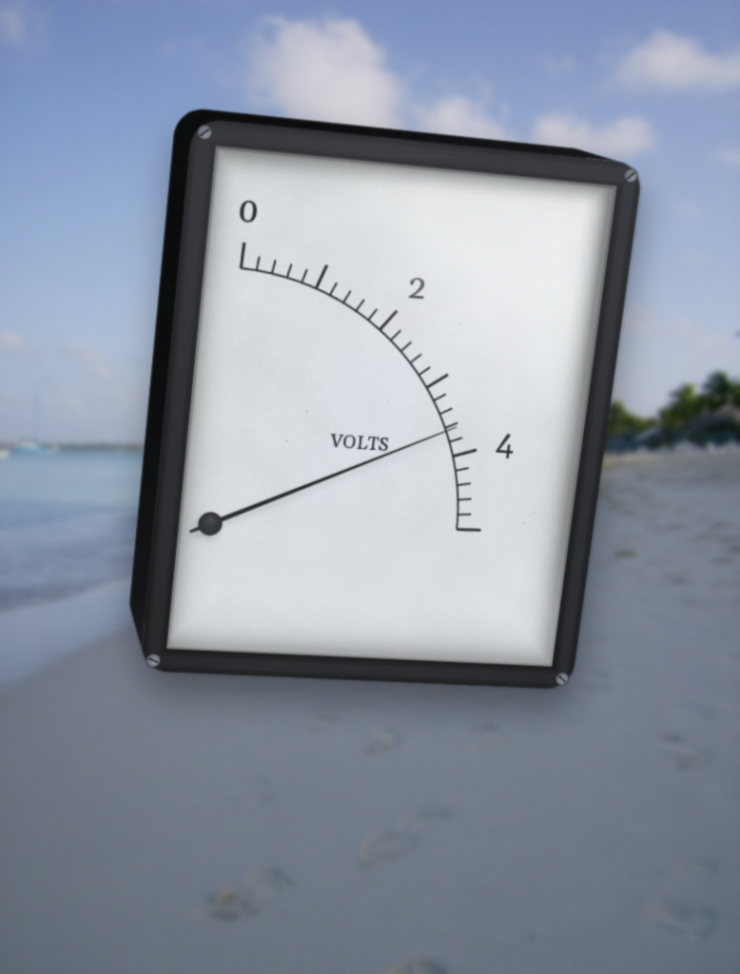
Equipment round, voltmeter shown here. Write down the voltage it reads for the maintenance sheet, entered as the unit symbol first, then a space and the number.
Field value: V 3.6
